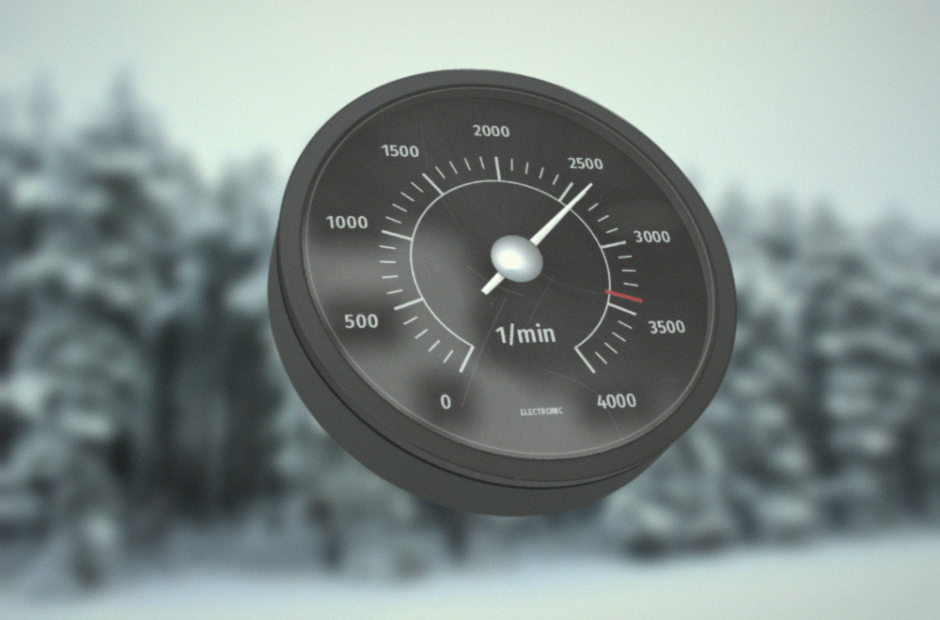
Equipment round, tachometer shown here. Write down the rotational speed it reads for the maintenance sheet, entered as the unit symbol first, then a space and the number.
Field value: rpm 2600
